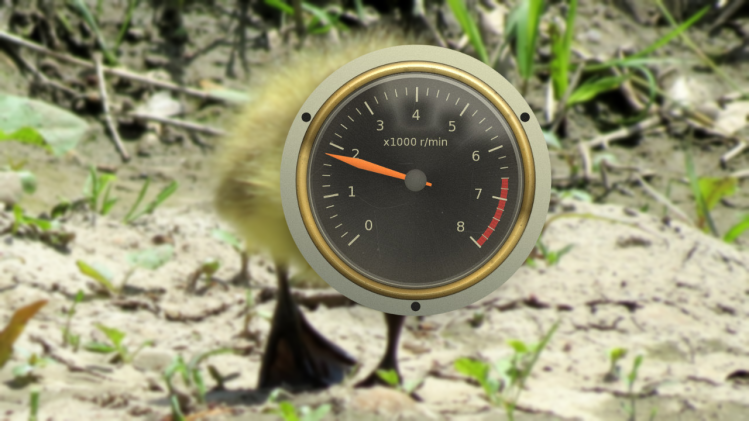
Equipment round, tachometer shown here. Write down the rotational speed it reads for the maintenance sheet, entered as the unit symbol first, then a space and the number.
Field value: rpm 1800
